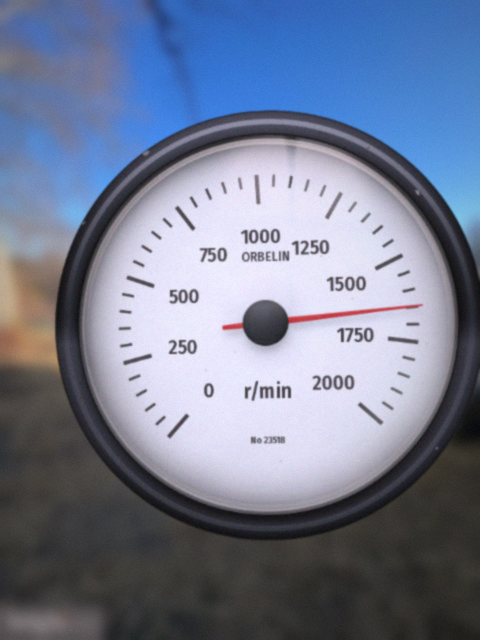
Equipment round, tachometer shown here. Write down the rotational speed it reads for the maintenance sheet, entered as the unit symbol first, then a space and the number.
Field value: rpm 1650
